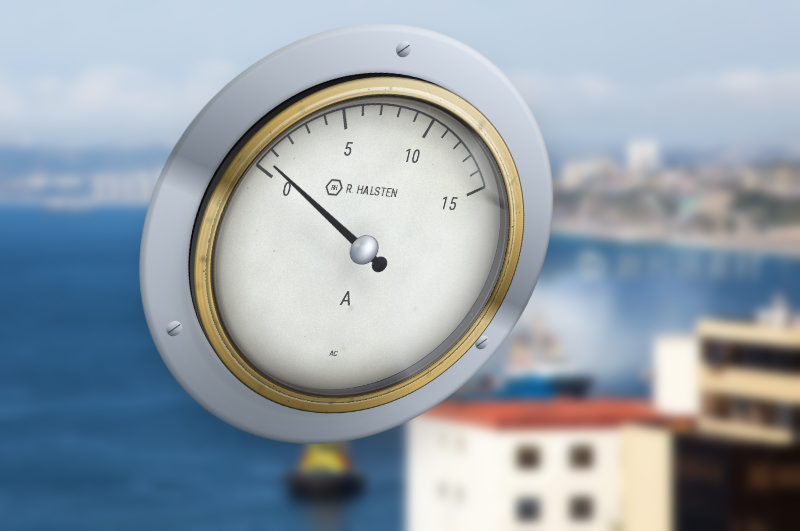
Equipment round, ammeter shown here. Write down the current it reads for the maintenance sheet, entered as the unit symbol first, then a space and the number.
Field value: A 0.5
